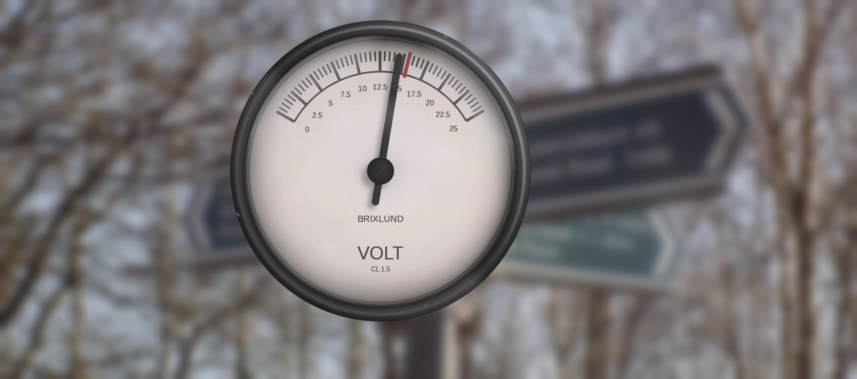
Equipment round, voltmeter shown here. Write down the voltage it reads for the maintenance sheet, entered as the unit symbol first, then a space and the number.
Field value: V 14.5
